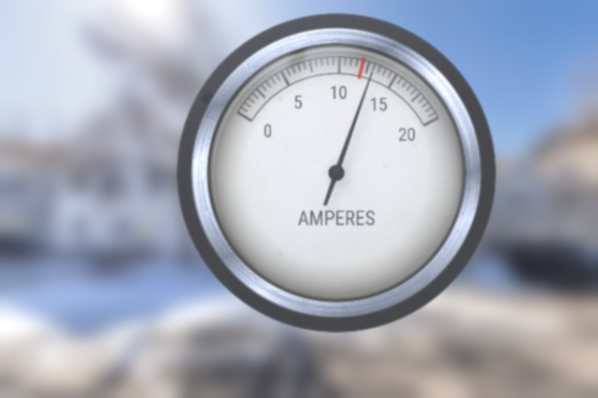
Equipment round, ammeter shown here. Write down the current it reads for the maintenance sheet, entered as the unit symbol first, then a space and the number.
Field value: A 13
